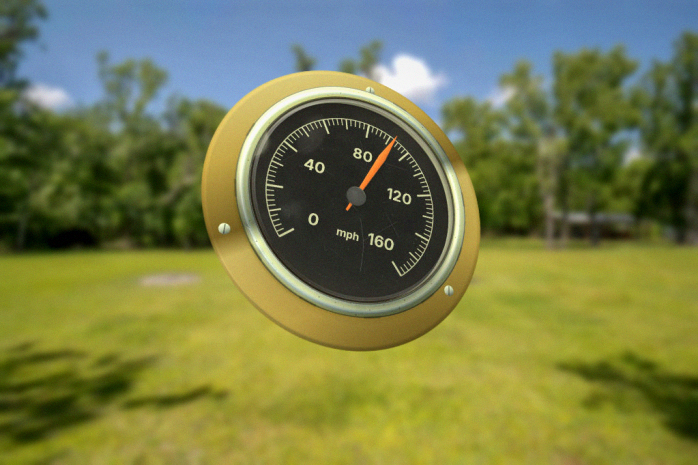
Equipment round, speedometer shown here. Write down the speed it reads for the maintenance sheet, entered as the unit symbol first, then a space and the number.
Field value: mph 92
